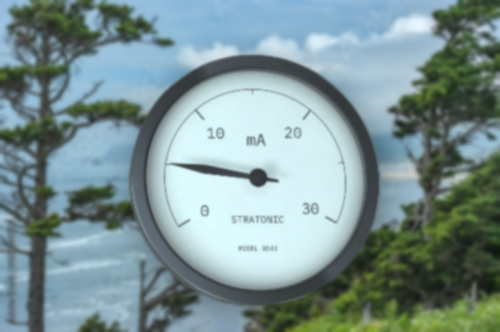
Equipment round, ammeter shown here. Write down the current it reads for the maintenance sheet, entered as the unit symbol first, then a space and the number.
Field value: mA 5
